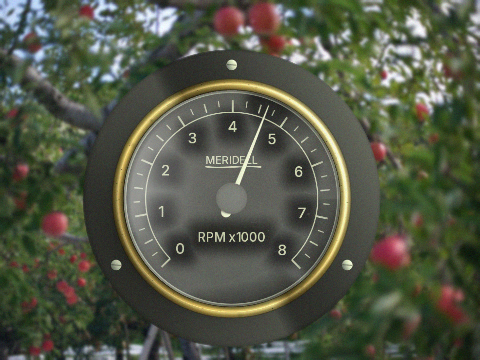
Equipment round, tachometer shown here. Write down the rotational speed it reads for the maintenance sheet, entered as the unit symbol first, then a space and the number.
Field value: rpm 4625
